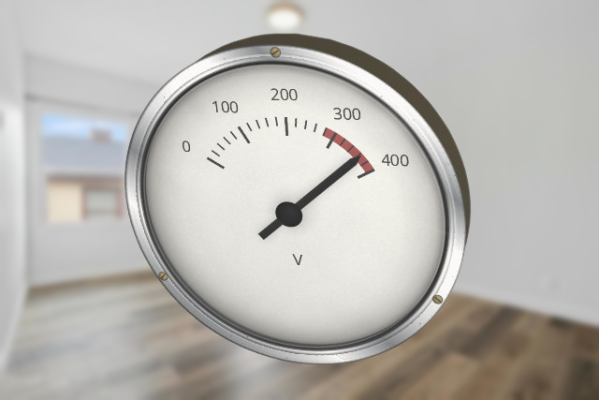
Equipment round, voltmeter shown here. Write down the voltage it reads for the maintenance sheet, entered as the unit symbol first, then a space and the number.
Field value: V 360
